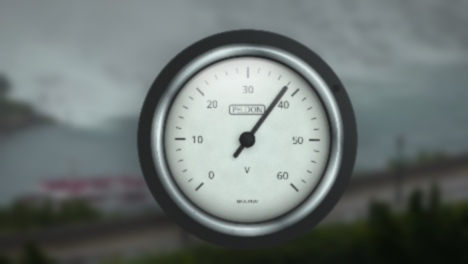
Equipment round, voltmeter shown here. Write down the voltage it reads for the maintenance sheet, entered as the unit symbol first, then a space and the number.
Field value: V 38
